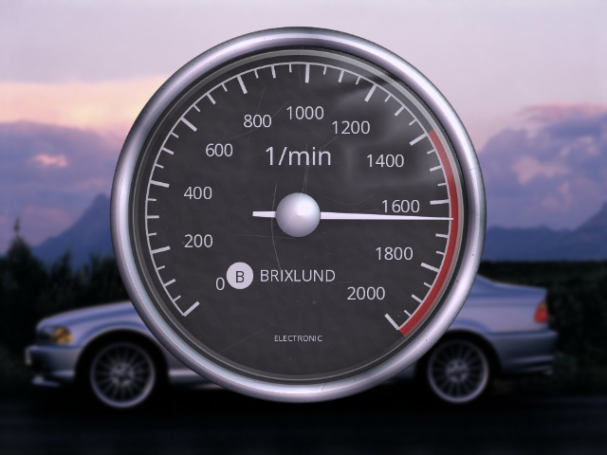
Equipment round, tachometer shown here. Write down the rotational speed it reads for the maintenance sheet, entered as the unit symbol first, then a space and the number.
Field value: rpm 1650
